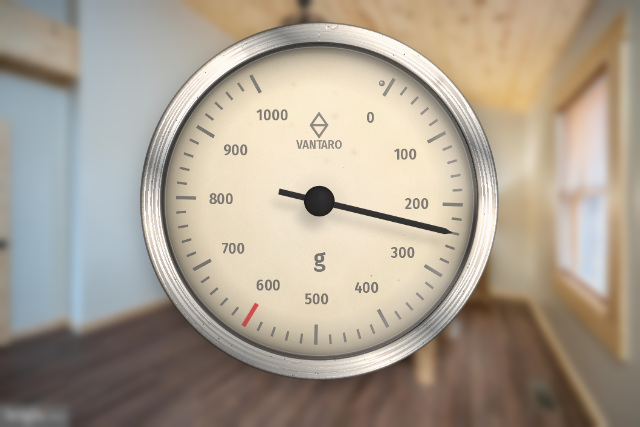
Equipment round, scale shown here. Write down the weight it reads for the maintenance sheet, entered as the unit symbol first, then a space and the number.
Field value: g 240
